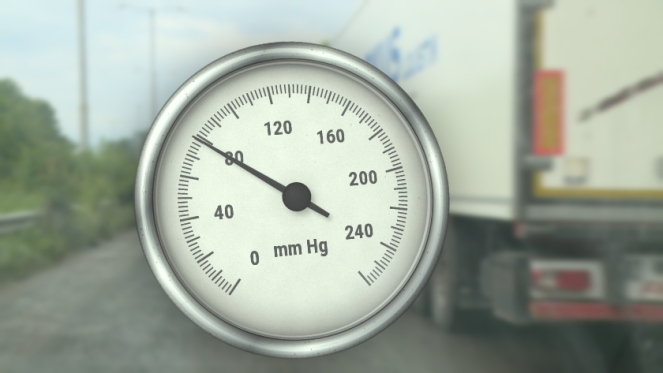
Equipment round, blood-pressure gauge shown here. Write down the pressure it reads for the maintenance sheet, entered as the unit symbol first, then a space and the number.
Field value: mmHg 78
